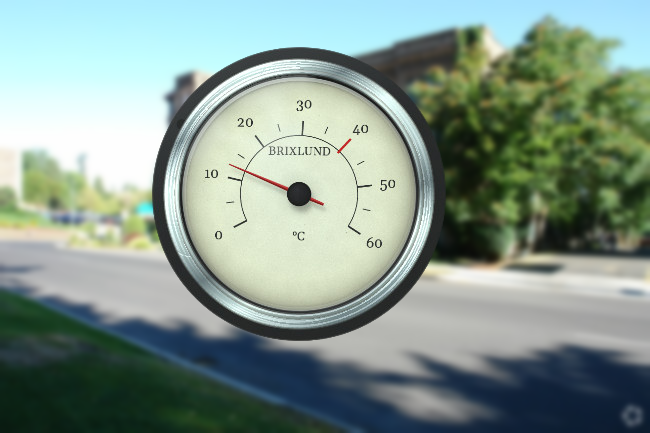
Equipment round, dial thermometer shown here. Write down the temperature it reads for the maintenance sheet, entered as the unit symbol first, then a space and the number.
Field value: °C 12.5
